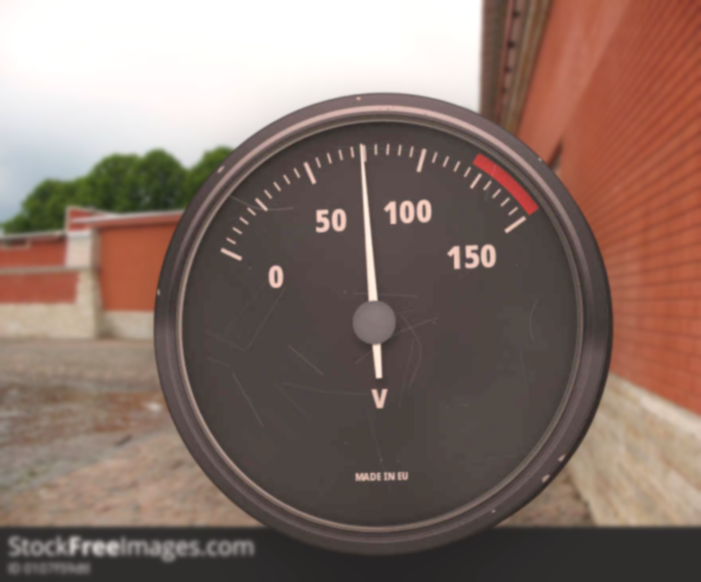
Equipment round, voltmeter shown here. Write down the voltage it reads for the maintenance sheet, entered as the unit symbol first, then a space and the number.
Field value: V 75
